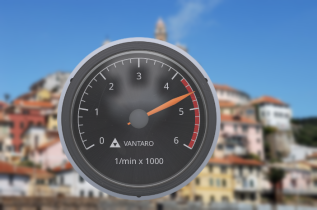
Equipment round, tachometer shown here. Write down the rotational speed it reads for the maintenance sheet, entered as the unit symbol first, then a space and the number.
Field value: rpm 4600
